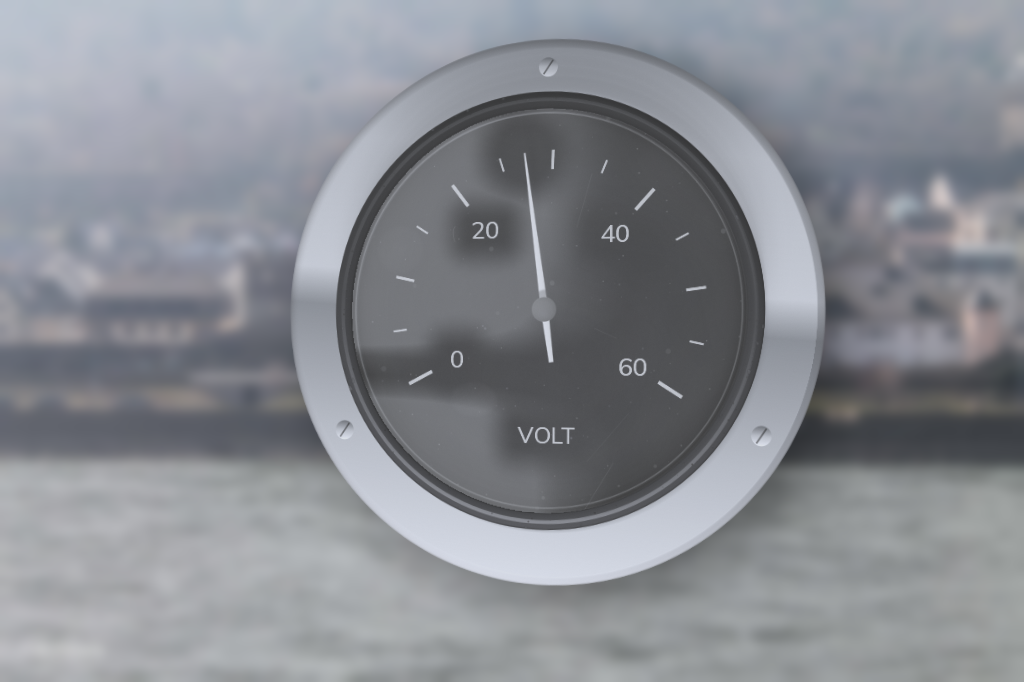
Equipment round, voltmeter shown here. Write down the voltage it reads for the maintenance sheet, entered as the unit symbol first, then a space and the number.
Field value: V 27.5
